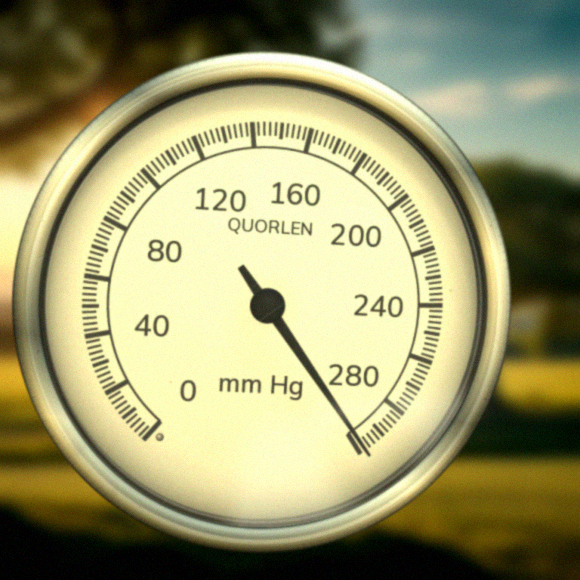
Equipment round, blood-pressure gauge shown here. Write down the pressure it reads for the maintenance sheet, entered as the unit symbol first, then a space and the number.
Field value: mmHg 298
